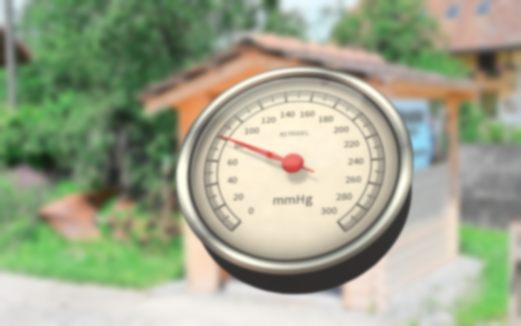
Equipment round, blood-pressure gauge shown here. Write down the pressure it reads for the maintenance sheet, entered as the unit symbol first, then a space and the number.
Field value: mmHg 80
